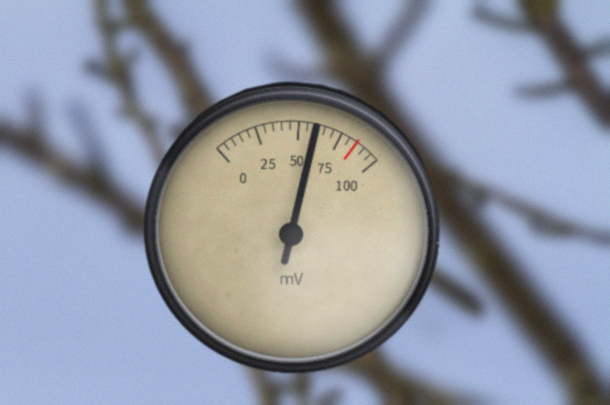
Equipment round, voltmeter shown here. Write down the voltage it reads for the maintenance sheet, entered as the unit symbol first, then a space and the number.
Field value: mV 60
